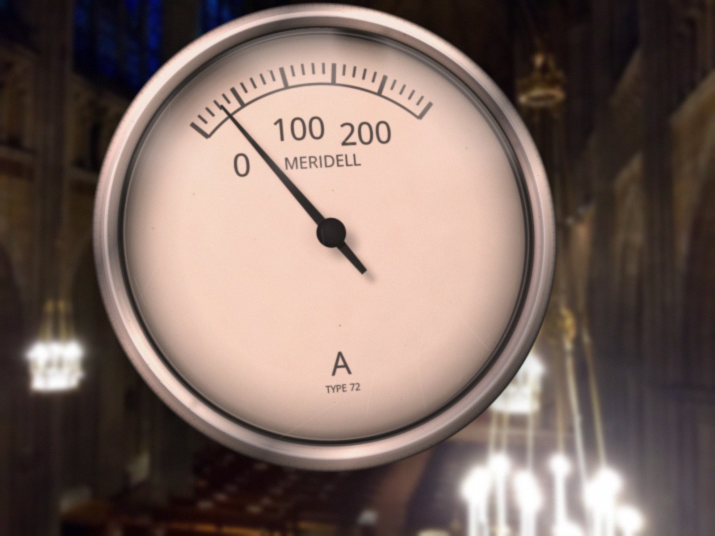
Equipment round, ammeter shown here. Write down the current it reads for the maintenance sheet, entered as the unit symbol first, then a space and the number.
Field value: A 30
